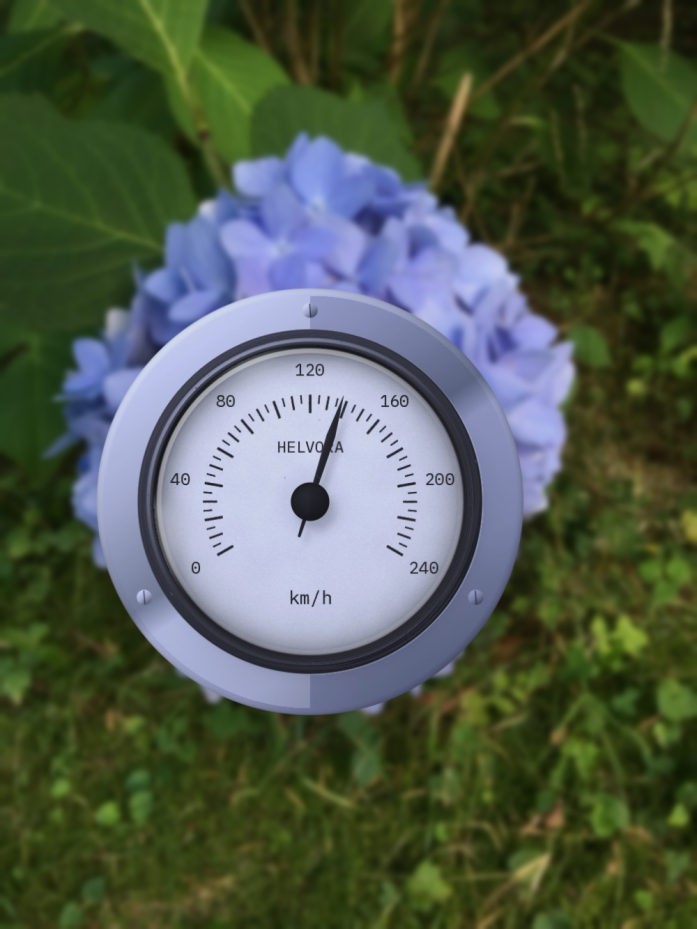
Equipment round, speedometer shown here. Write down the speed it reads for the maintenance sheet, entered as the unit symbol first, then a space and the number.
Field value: km/h 137.5
